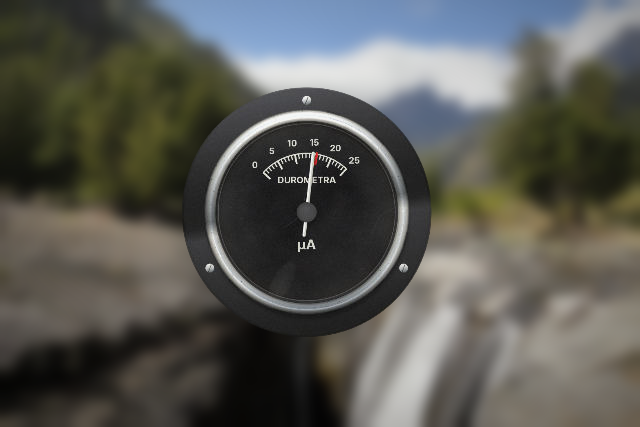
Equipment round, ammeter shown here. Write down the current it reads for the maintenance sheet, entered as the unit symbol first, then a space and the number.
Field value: µA 15
